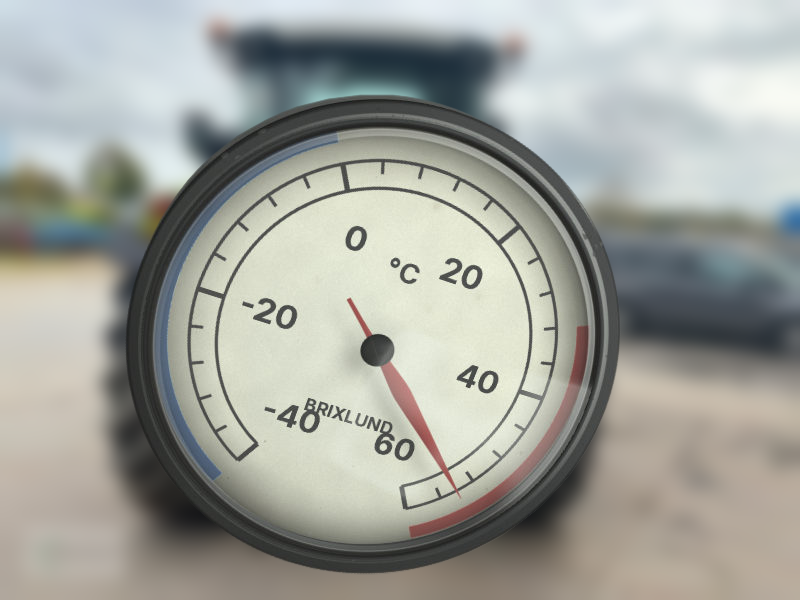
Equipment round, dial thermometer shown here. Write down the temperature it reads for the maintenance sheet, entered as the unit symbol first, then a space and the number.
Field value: °C 54
